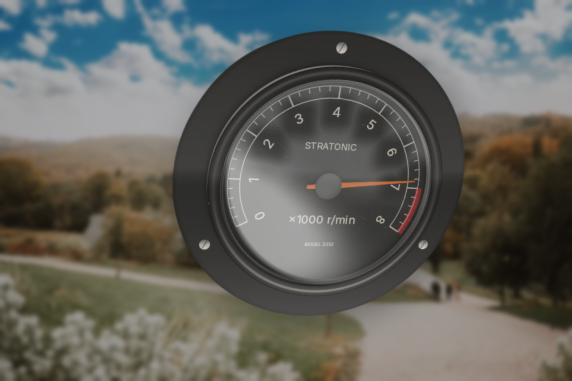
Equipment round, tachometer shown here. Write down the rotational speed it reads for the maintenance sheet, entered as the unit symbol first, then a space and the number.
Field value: rpm 6800
